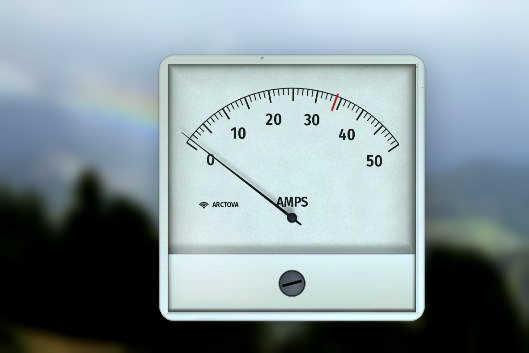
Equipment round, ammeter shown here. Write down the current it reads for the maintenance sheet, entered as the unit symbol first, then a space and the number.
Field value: A 1
